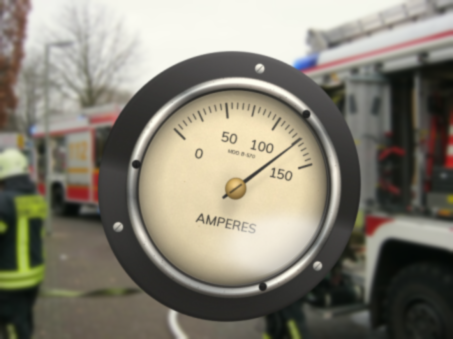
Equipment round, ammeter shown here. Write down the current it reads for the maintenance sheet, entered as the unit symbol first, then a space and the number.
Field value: A 125
